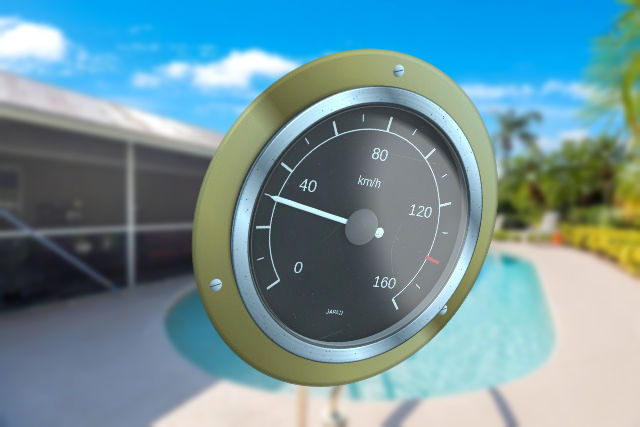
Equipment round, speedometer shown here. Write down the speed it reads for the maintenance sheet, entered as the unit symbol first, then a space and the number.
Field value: km/h 30
